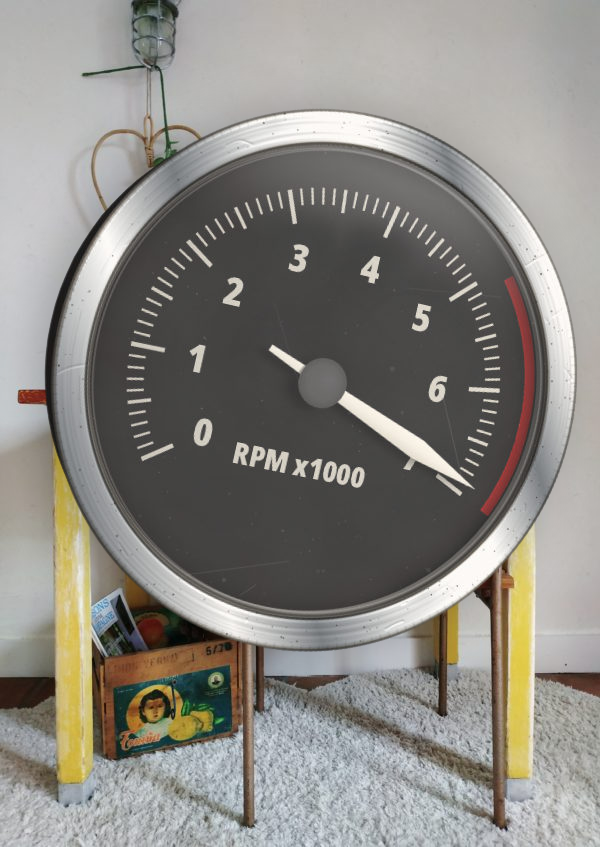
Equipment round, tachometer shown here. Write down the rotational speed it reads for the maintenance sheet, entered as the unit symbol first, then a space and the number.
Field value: rpm 6900
